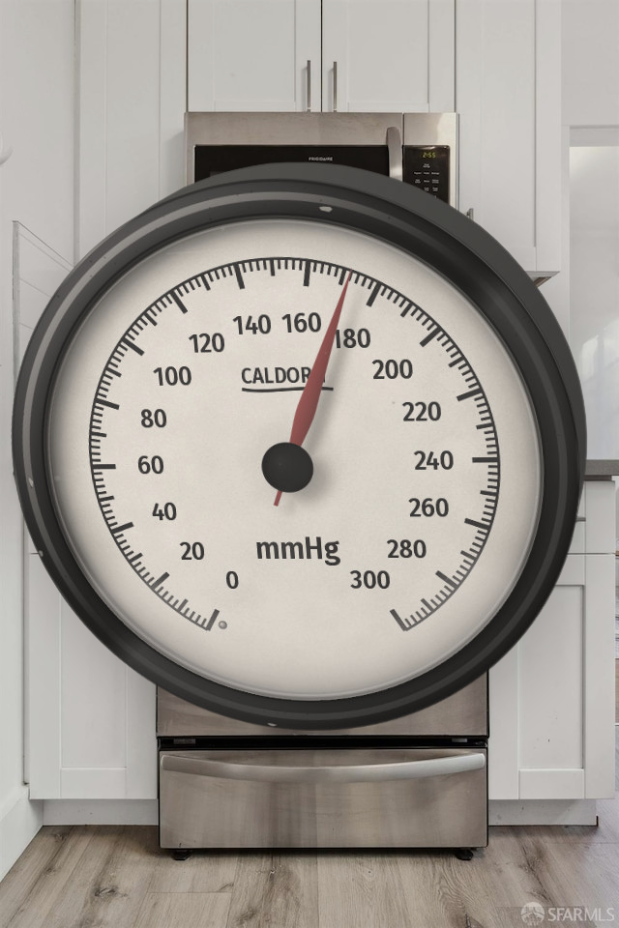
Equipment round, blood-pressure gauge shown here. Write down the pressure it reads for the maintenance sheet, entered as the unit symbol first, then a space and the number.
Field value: mmHg 172
